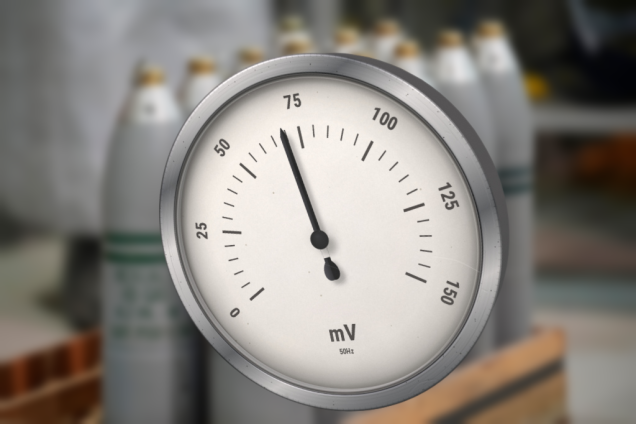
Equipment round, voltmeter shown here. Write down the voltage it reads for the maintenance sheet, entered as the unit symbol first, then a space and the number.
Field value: mV 70
